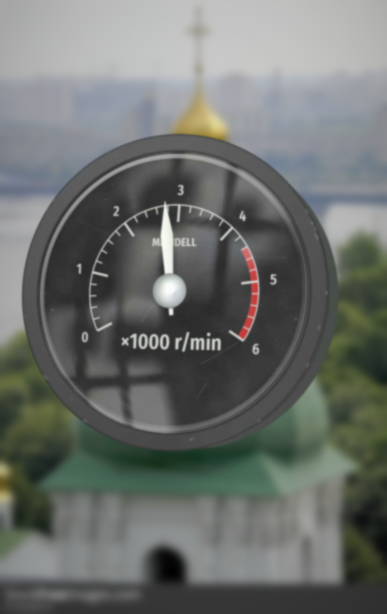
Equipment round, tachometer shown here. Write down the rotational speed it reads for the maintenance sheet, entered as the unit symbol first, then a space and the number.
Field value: rpm 2800
